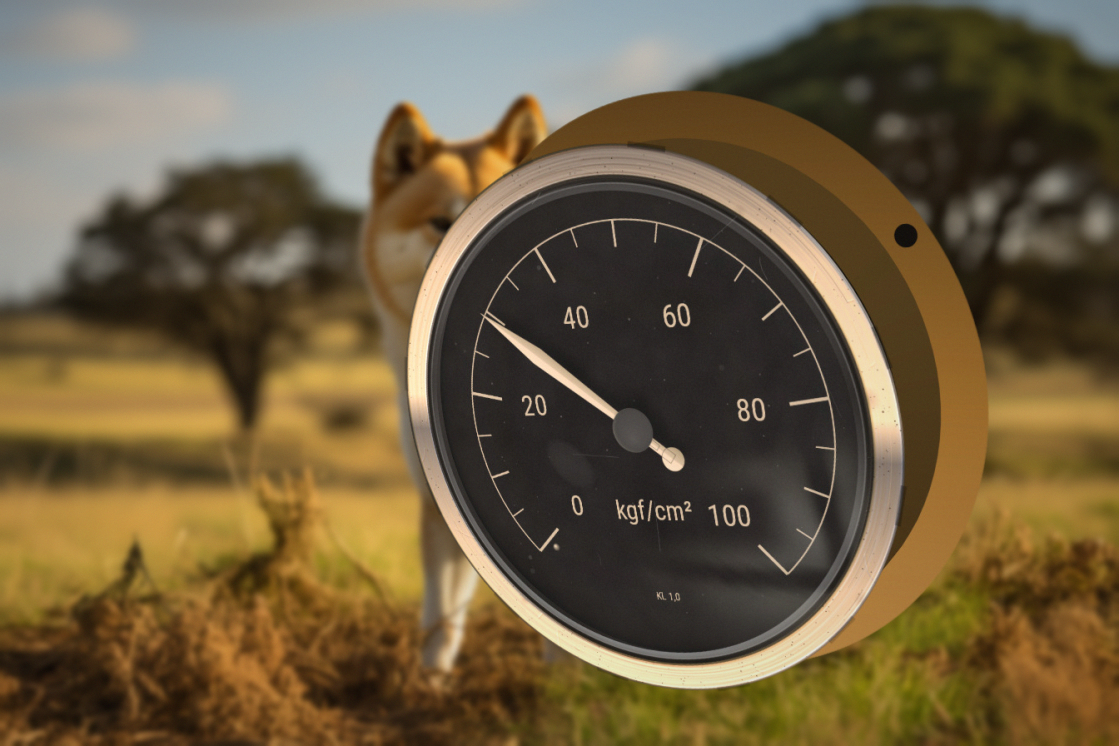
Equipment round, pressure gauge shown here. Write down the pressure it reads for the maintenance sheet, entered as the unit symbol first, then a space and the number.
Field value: kg/cm² 30
